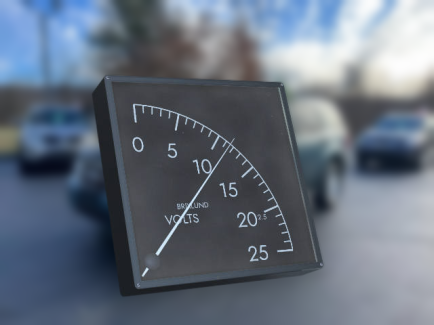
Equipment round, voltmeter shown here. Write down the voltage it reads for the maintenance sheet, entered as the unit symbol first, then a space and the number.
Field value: V 11.5
